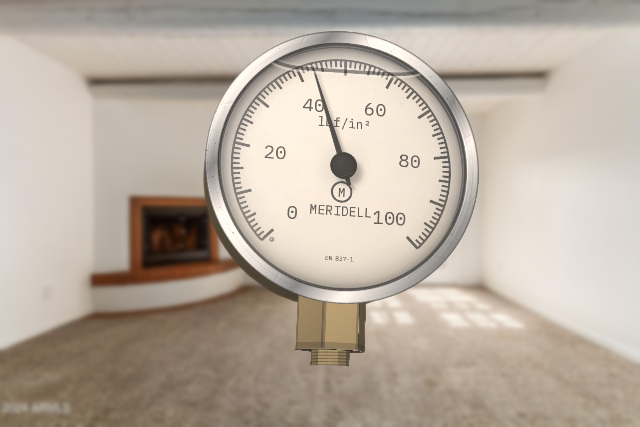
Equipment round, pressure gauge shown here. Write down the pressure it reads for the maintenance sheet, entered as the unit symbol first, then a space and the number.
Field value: psi 43
